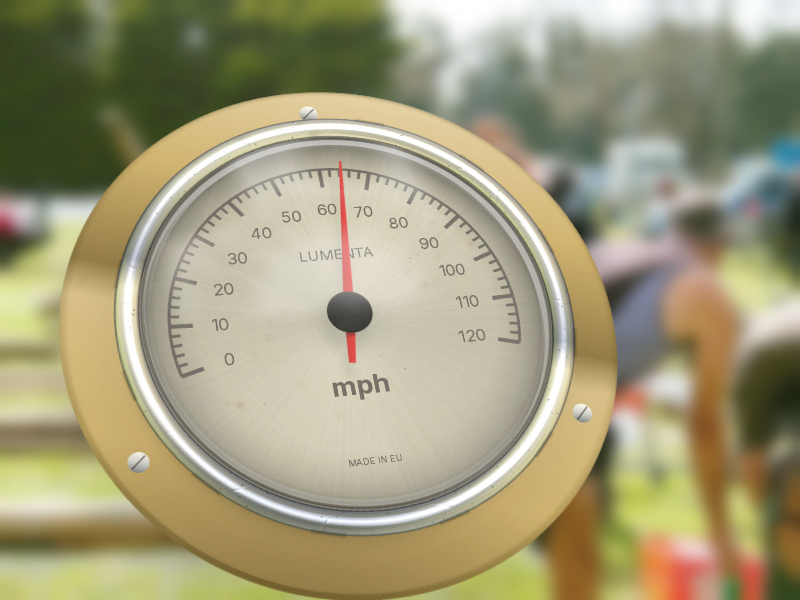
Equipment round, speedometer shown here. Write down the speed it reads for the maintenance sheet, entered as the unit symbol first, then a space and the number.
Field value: mph 64
